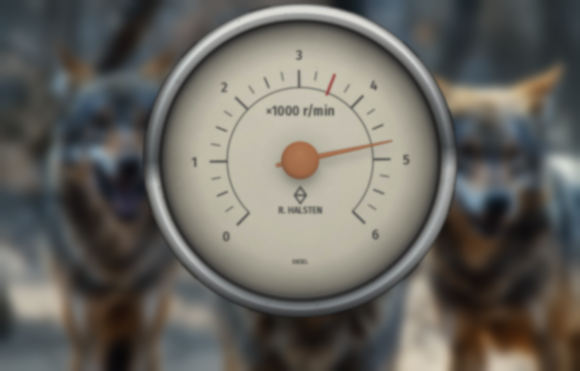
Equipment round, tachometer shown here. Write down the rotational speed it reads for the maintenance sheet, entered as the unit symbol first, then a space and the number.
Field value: rpm 4750
